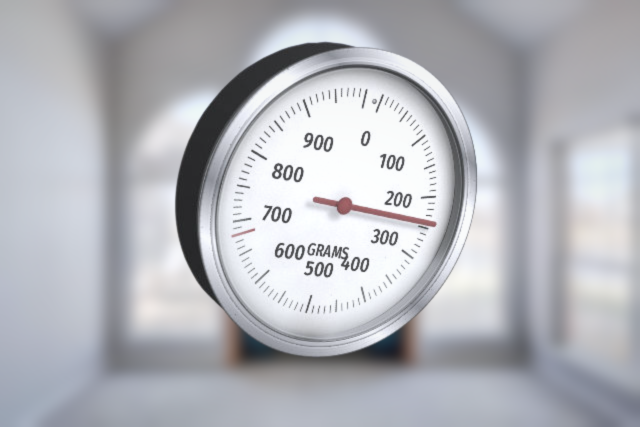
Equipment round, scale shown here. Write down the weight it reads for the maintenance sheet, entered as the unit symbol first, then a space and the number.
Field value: g 240
